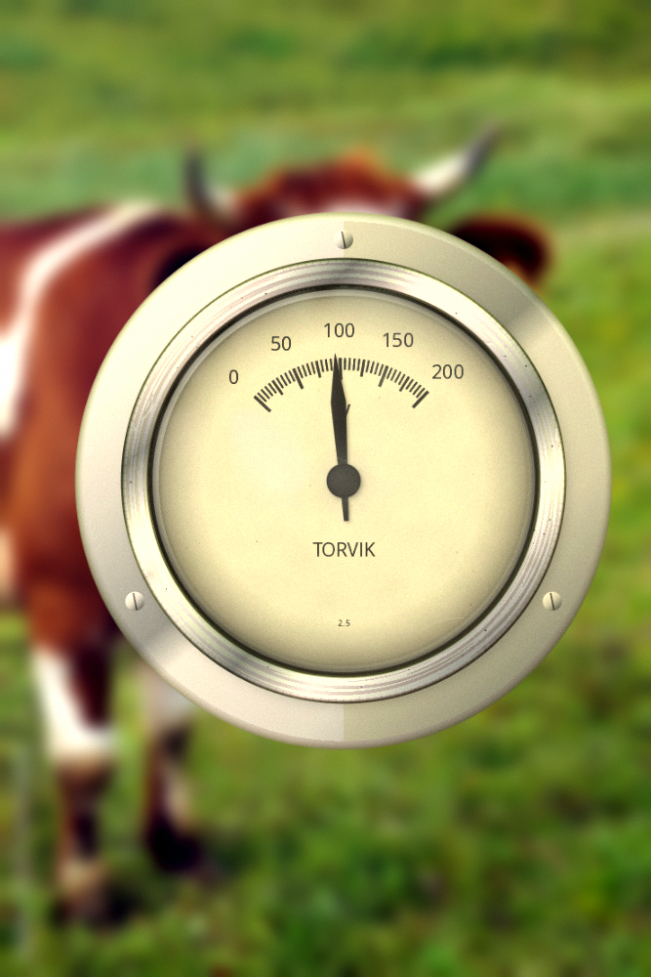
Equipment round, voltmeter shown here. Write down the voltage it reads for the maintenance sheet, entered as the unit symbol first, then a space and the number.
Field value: V 95
